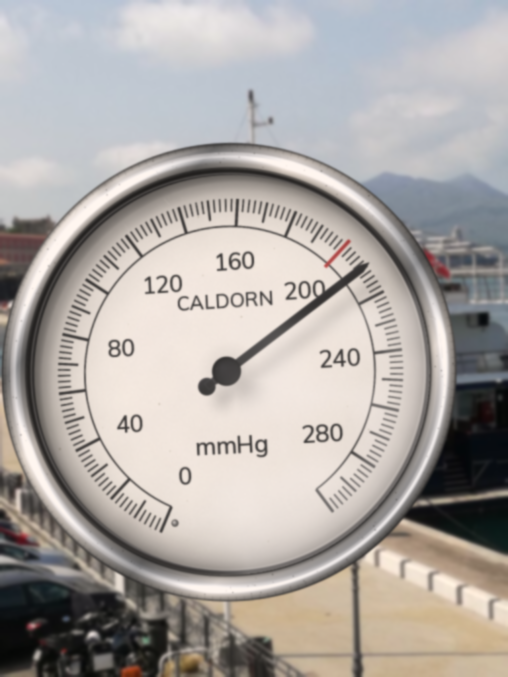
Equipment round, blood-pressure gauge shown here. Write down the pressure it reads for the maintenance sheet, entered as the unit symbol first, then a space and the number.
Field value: mmHg 210
